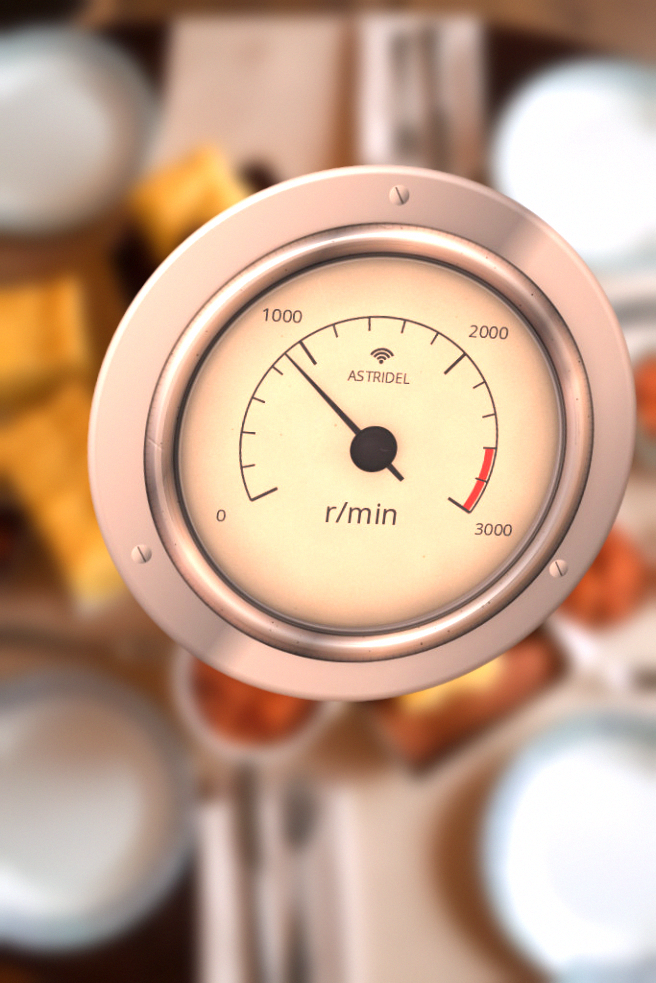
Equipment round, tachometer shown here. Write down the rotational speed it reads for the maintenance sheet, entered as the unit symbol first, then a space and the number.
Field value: rpm 900
